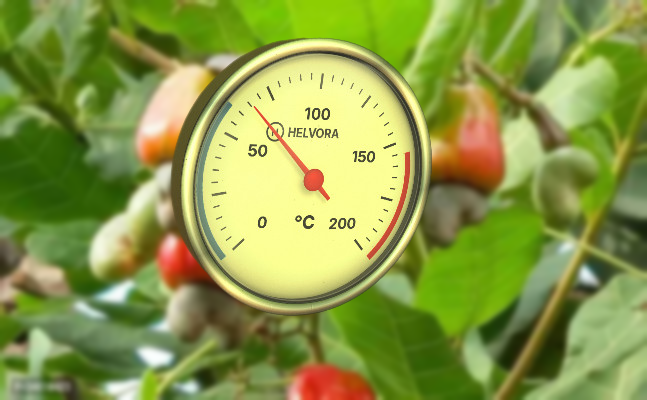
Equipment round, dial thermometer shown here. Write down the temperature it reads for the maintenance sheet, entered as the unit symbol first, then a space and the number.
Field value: °C 65
